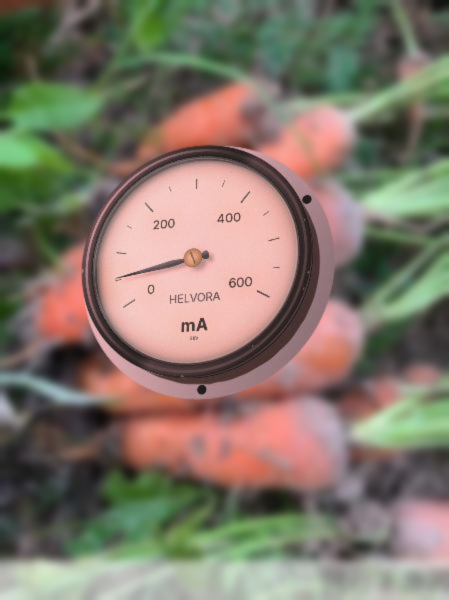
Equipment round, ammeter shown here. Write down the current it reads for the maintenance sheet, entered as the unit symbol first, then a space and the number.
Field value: mA 50
